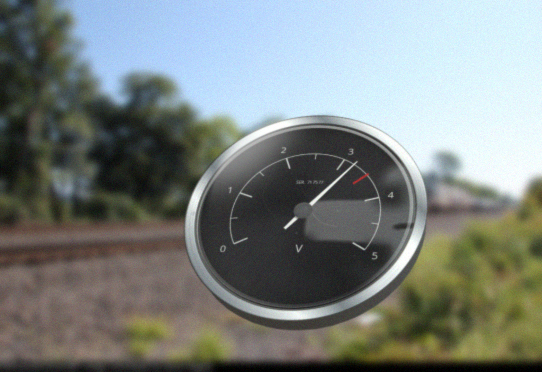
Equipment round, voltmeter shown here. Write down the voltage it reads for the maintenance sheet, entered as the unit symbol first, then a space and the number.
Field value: V 3.25
